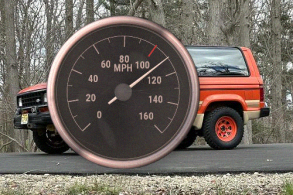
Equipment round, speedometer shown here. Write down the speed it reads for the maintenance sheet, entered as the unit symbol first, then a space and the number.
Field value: mph 110
